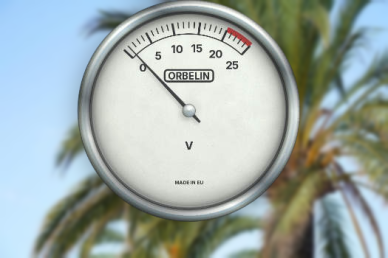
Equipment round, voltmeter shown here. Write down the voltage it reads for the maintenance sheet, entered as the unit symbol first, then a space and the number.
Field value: V 1
